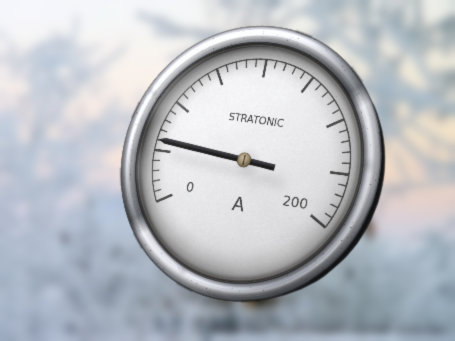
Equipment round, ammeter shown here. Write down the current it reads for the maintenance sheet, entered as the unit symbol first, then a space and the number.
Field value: A 30
